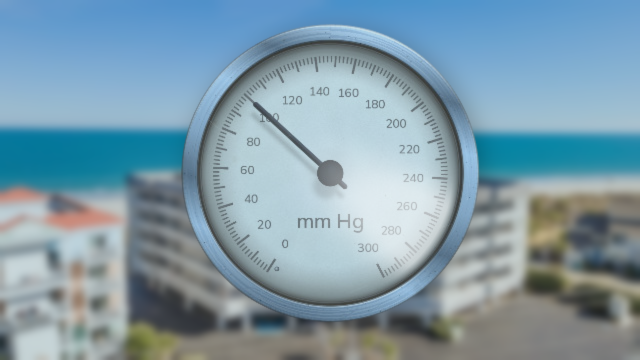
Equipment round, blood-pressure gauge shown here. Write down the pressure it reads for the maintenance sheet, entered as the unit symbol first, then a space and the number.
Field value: mmHg 100
